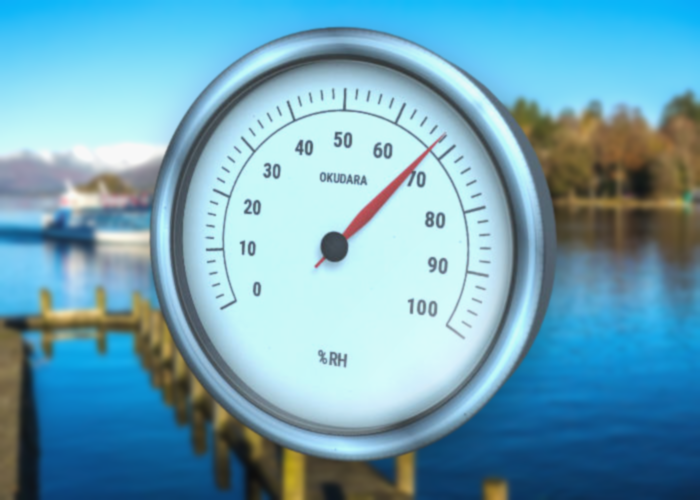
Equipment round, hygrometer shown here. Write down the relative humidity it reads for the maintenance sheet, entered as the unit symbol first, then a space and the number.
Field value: % 68
